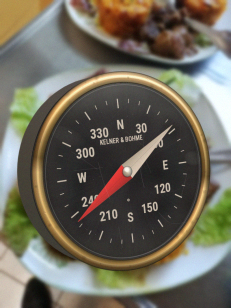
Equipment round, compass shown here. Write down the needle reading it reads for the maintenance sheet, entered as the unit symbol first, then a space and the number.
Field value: ° 235
